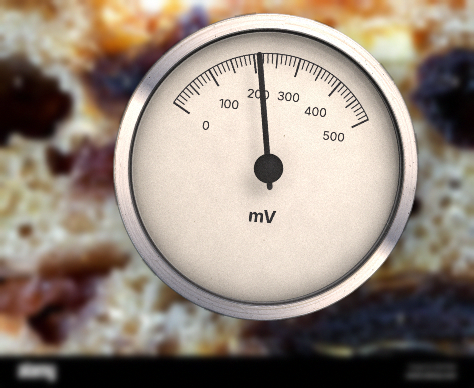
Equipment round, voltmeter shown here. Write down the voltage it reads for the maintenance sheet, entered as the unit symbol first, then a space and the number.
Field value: mV 210
